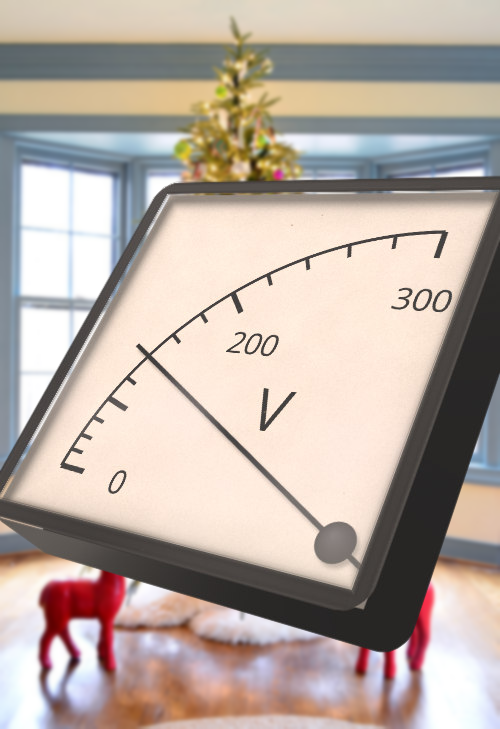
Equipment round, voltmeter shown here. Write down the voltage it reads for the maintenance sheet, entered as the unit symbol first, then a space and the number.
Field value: V 140
